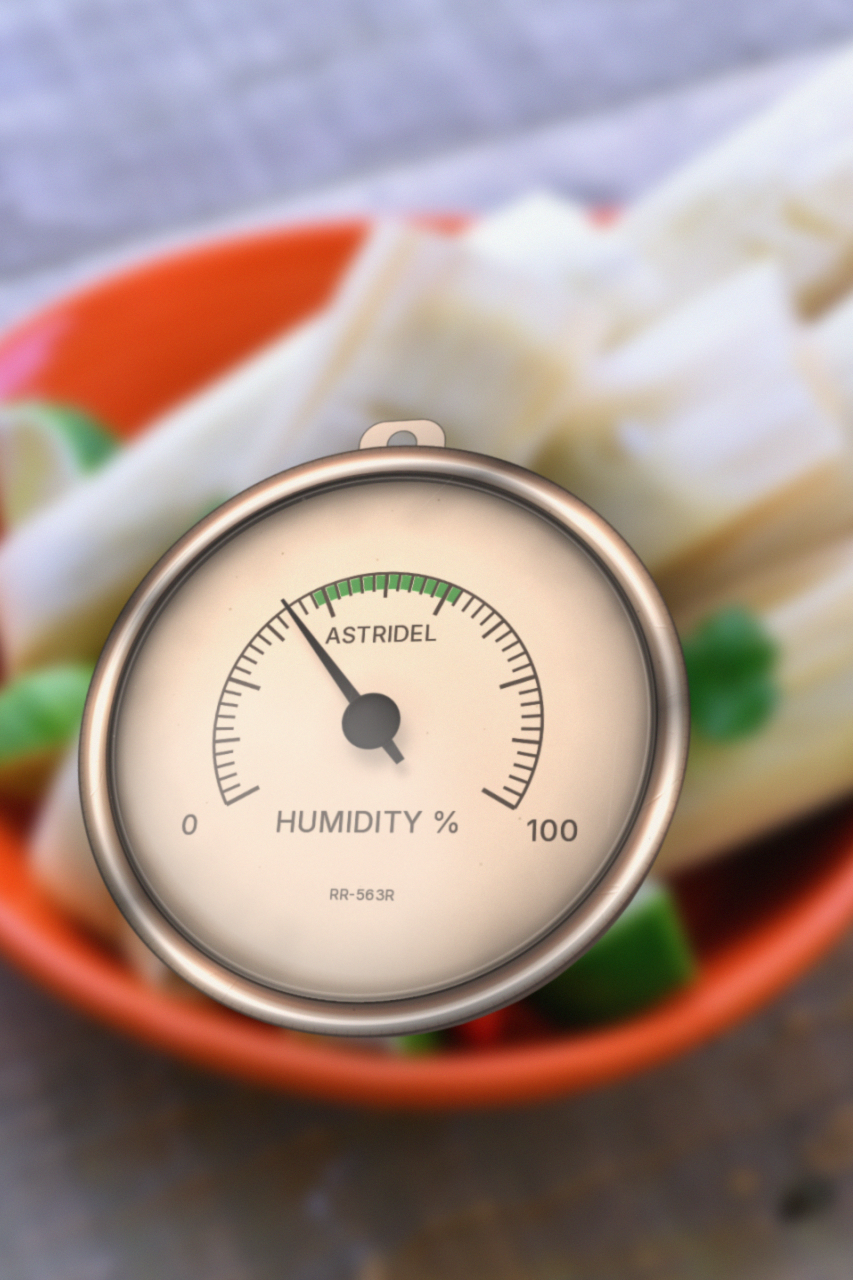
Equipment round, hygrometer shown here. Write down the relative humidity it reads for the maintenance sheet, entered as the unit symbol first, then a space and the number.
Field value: % 34
